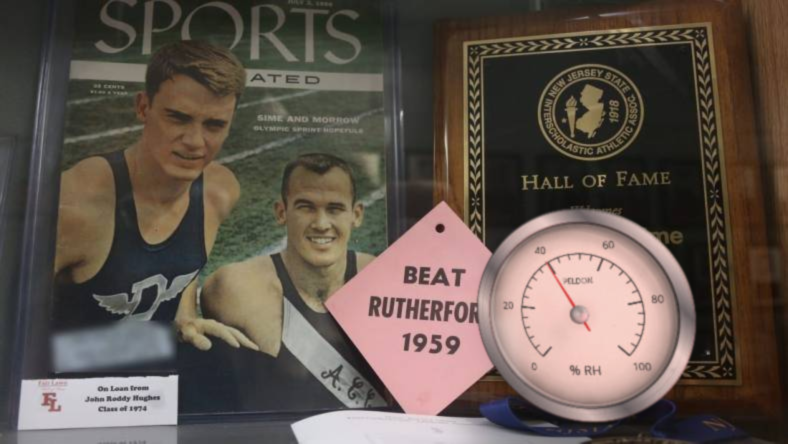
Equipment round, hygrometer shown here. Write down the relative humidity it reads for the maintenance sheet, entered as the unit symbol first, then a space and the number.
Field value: % 40
